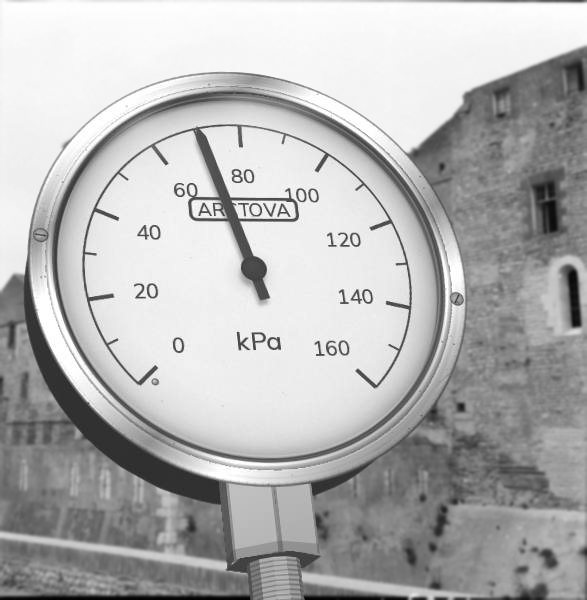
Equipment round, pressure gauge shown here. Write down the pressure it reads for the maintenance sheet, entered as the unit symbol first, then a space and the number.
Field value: kPa 70
